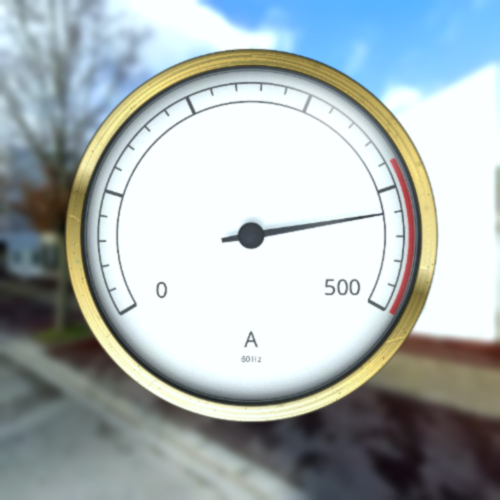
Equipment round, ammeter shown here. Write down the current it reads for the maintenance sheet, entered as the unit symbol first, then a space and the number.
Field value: A 420
